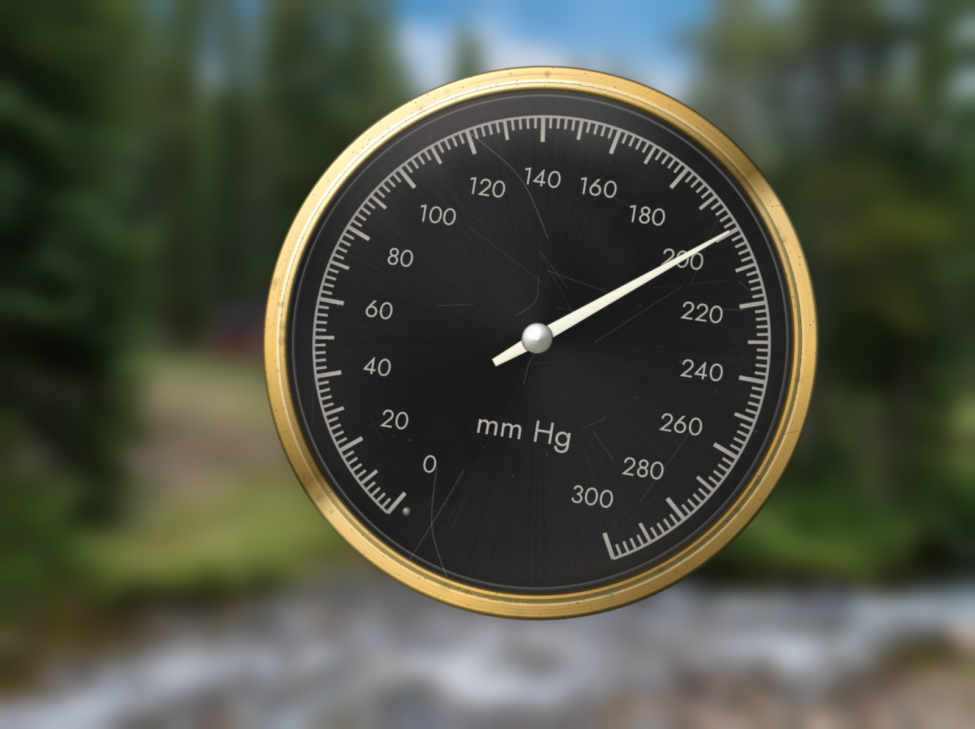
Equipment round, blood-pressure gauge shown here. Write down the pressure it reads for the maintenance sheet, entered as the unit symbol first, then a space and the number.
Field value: mmHg 200
